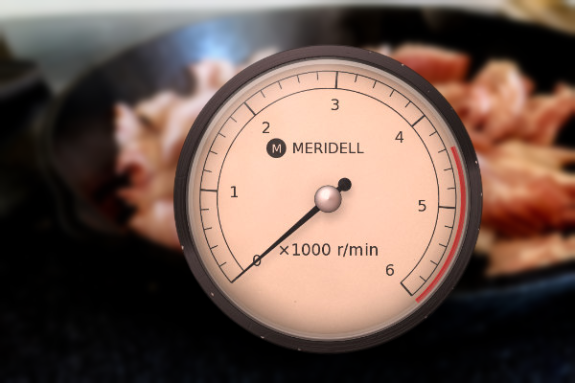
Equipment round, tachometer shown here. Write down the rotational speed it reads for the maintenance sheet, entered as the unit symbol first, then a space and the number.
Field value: rpm 0
